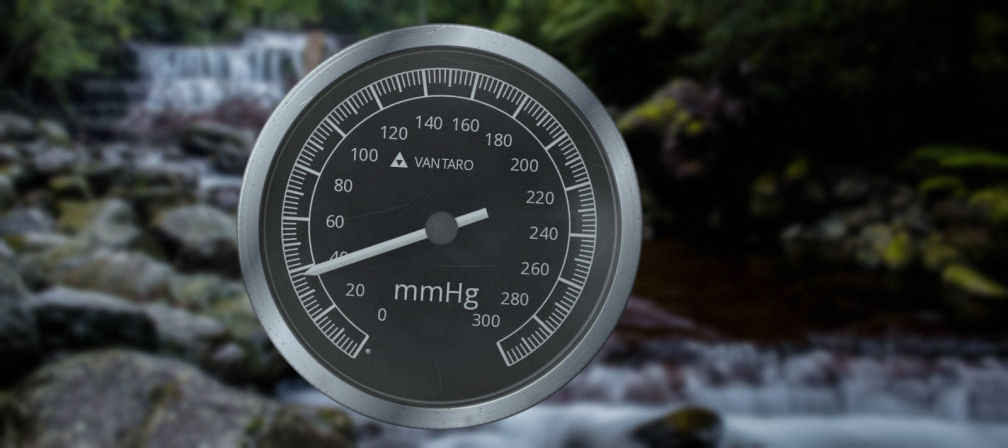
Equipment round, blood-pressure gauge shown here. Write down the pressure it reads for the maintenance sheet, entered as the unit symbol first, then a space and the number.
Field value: mmHg 38
